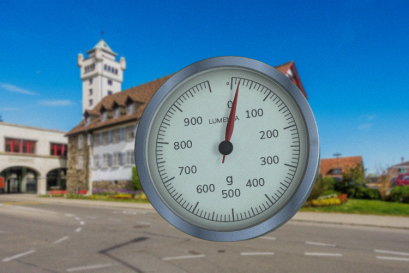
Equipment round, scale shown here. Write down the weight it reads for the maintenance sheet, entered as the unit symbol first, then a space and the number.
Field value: g 20
